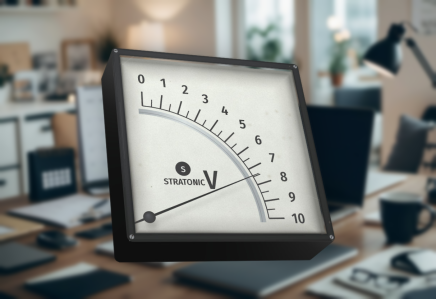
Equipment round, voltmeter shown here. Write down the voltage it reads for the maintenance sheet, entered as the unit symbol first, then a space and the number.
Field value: V 7.5
